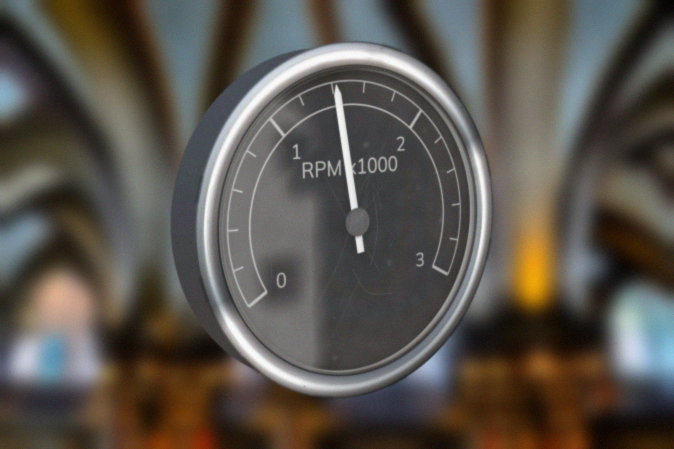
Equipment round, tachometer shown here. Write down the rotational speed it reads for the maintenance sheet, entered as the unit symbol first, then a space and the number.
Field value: rpm 1400
